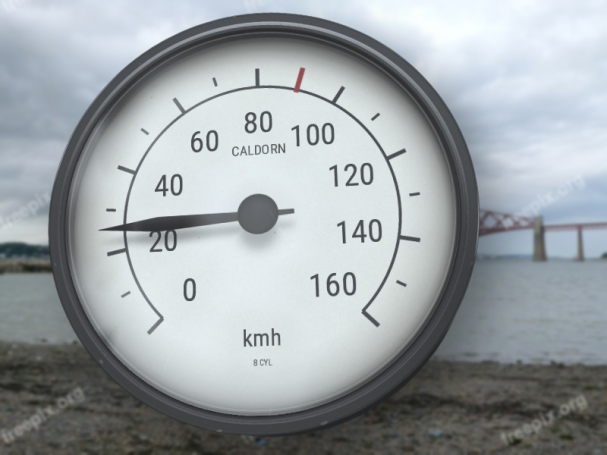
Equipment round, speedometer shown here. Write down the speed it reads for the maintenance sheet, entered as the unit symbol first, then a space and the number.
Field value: km/h 25
